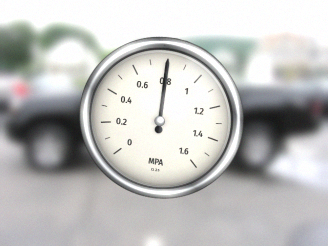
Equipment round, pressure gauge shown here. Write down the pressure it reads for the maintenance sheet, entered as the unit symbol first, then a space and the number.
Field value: MPa 0.8
